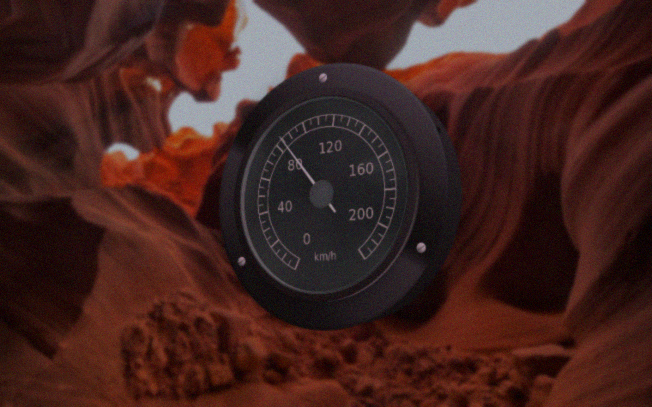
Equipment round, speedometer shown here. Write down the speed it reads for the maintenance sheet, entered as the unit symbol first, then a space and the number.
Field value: km/h 85
